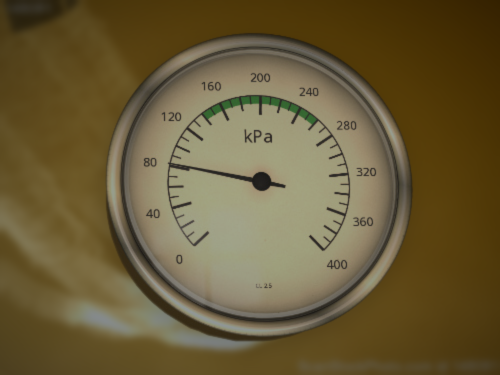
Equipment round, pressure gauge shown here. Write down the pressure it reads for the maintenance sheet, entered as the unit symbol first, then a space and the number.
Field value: kPa 80
